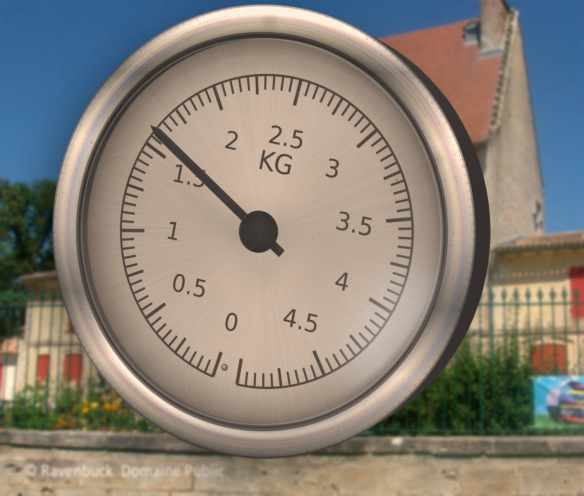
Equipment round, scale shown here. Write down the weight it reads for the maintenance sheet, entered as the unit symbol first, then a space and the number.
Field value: kg 1.6
